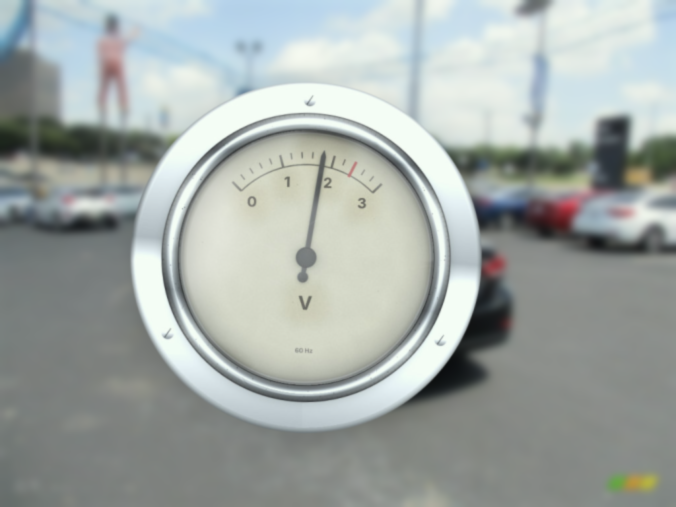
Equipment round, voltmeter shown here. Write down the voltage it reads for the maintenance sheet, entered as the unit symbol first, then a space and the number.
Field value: V 1.8
